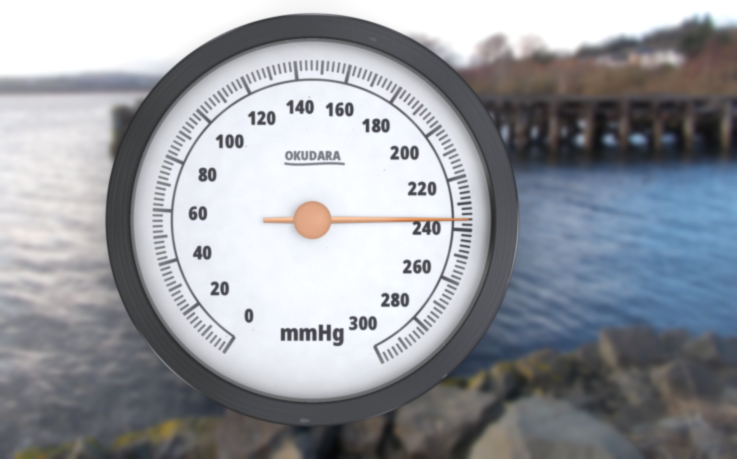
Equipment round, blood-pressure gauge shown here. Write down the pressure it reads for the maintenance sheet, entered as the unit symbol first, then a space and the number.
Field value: mmHg 236
